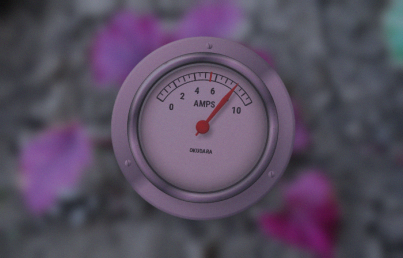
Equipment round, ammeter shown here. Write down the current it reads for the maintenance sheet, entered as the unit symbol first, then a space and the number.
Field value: A 8
